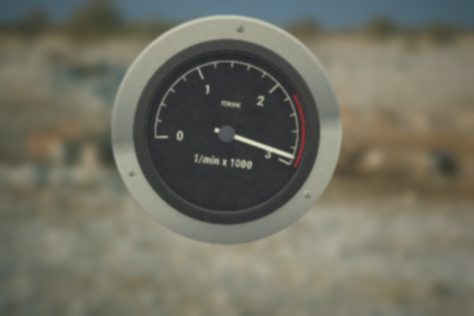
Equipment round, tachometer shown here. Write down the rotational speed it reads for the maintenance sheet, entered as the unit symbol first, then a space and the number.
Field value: rpm 2900
